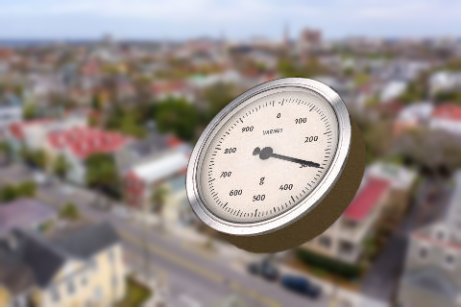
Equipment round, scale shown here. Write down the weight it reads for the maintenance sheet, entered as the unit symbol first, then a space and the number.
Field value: g 300
